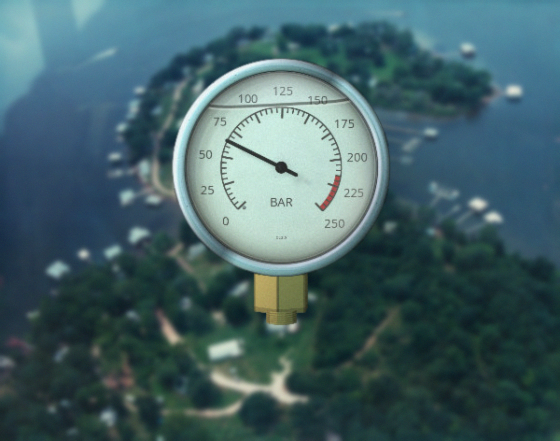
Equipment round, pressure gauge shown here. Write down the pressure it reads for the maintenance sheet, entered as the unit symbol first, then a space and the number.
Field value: bar 65
